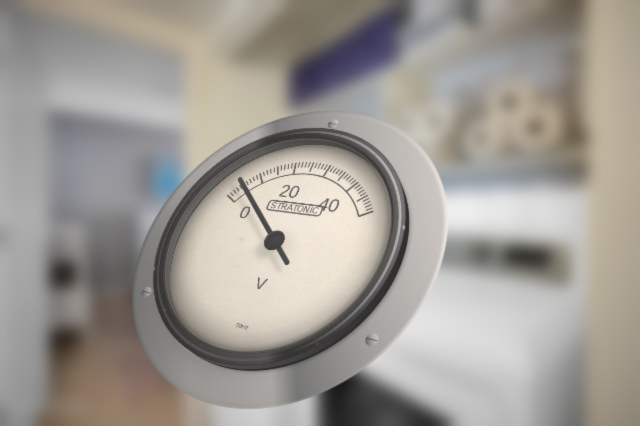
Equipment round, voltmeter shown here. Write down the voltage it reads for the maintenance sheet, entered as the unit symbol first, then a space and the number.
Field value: V 5
